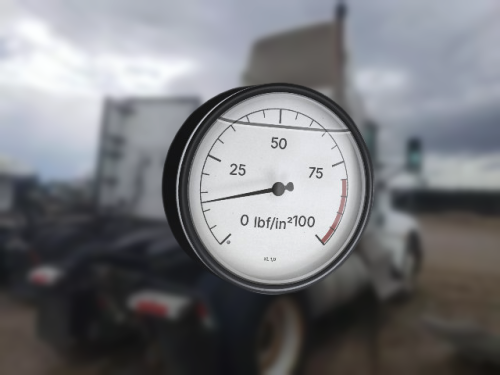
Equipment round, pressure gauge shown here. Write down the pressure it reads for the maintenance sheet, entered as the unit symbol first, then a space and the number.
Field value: psi 12.5
